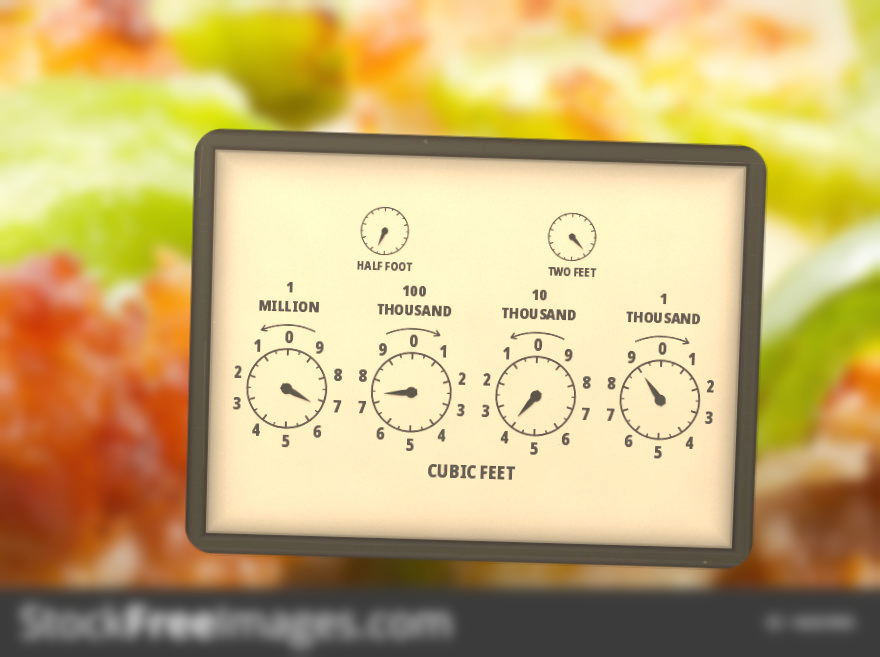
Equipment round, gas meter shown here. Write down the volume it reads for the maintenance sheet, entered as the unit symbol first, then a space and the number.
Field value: ft³ 673900
